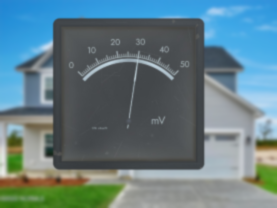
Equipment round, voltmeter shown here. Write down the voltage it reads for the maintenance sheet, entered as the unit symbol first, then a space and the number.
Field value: mV 30
